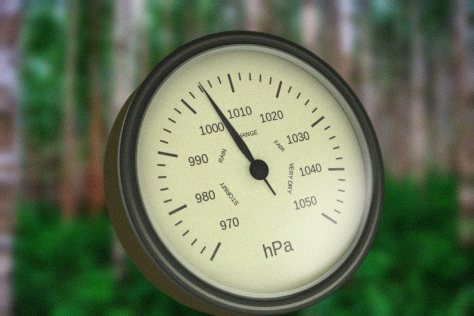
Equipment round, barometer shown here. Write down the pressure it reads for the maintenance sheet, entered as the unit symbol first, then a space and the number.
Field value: hPa 1004
